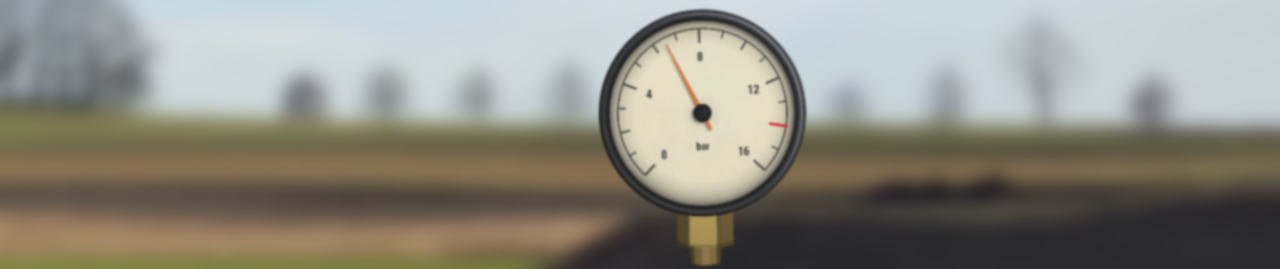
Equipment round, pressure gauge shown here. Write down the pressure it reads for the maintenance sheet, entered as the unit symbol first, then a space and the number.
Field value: bar 6.5
